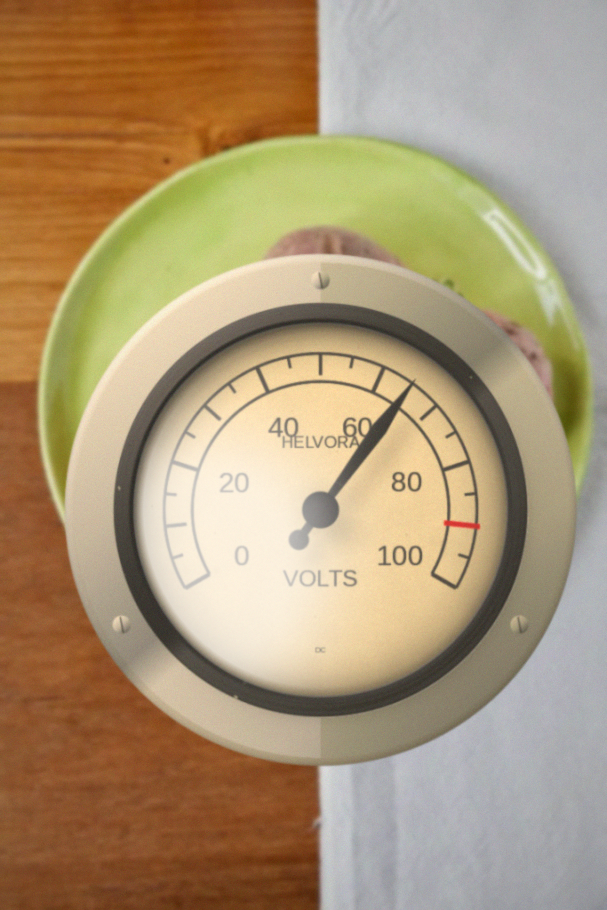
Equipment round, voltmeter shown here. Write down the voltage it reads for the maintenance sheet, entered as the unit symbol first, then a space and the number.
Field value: V 65
